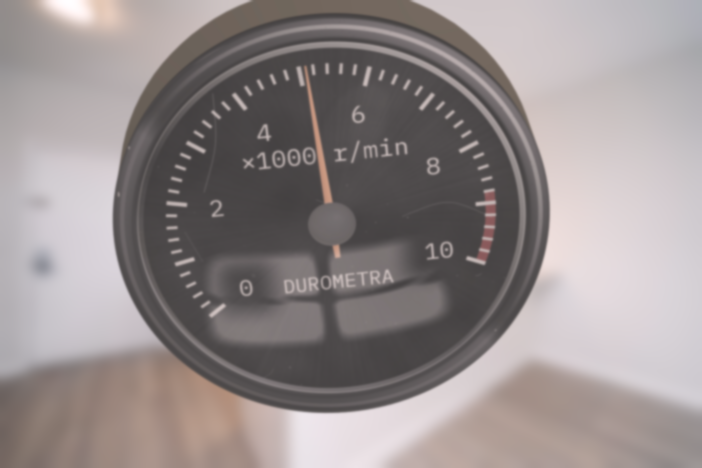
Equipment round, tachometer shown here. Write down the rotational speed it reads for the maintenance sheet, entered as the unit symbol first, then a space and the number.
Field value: rpm 5100
